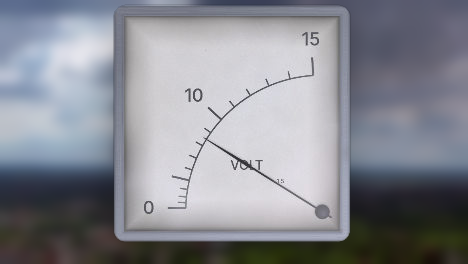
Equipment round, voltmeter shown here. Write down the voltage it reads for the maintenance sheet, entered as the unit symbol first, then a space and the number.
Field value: V 8.5
